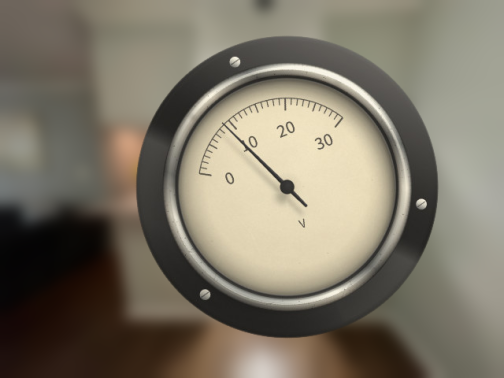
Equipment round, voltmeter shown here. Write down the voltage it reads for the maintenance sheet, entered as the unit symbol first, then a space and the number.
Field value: V 9
